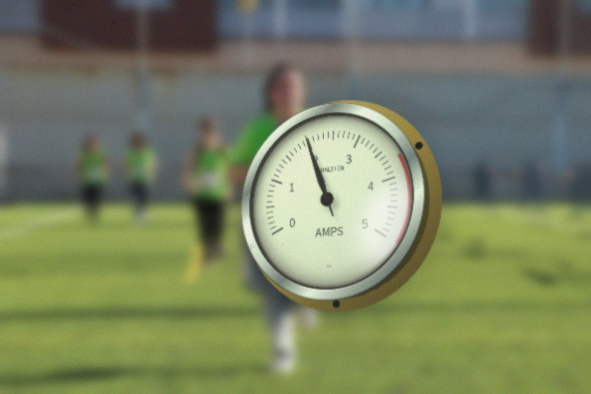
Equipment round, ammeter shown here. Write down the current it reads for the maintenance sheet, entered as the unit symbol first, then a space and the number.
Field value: A 2
